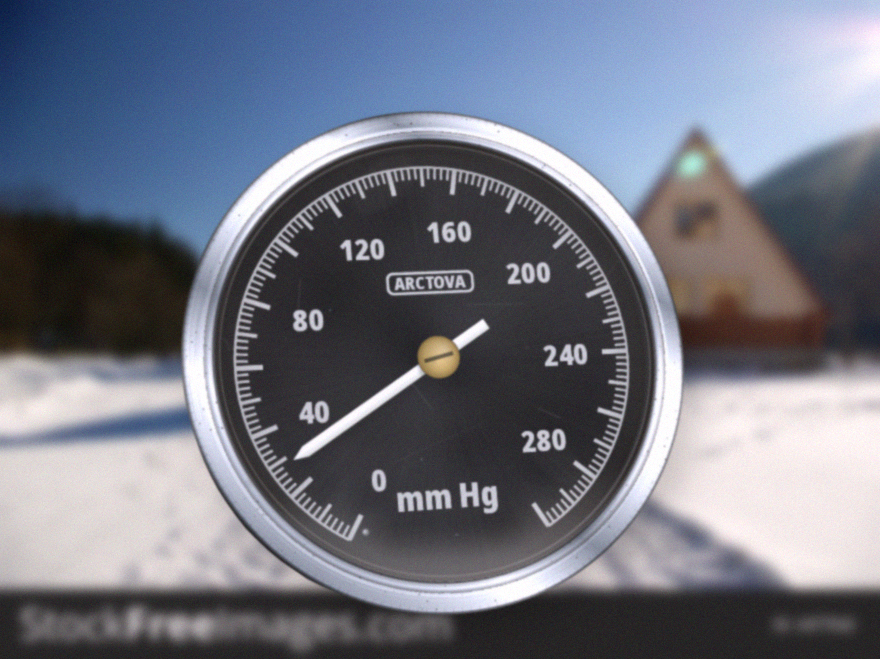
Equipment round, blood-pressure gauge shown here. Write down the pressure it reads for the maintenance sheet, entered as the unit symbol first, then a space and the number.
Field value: mmHg 28
